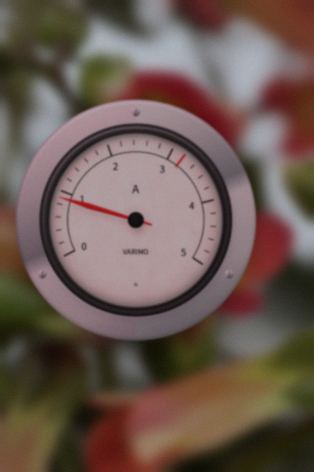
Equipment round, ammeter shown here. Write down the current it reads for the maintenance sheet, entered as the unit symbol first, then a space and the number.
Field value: A 0.9
